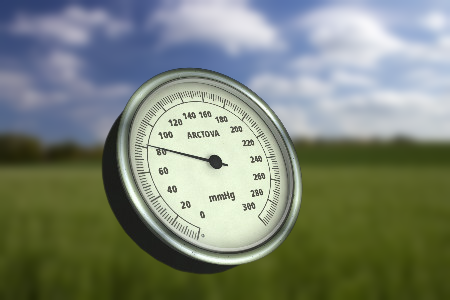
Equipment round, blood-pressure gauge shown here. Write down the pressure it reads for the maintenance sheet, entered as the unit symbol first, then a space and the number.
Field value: mmHg 80
